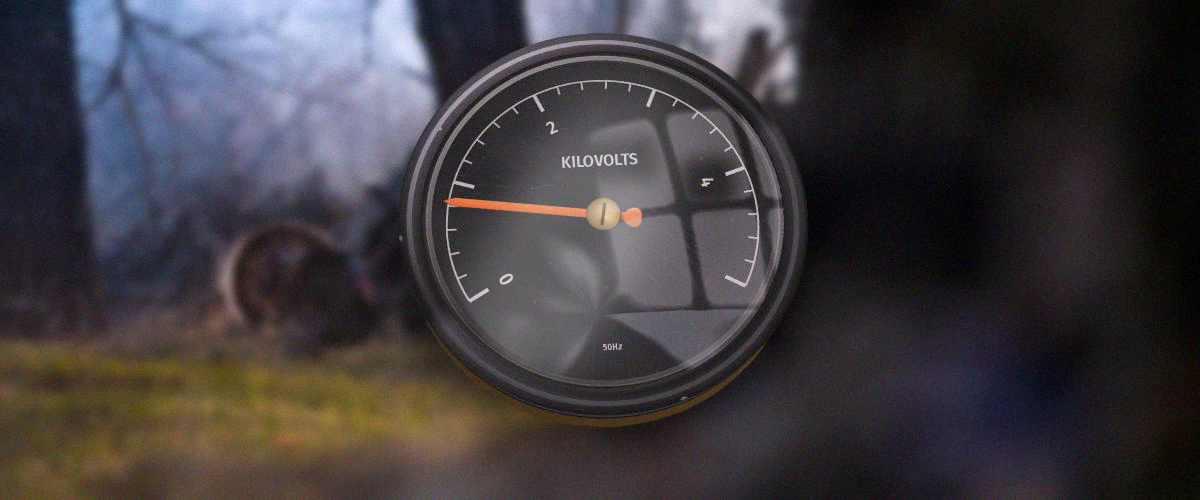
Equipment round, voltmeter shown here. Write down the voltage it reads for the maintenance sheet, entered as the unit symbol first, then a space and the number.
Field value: kV 0.8
